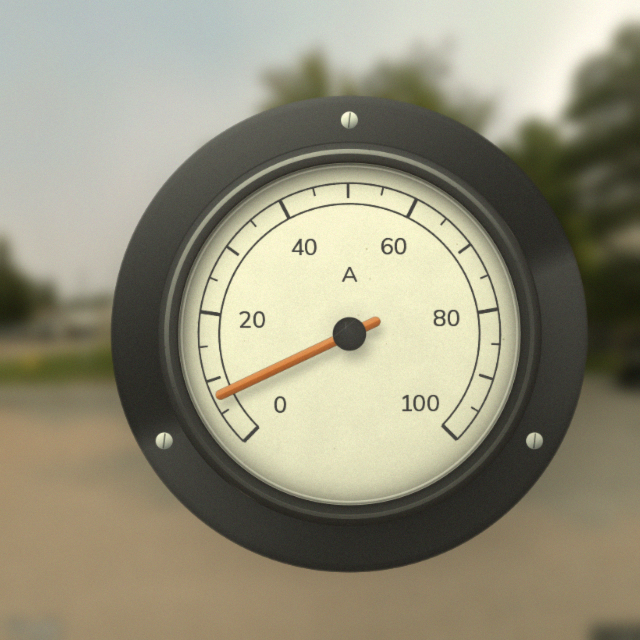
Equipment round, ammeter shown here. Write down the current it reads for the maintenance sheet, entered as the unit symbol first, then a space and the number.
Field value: A 7.5
